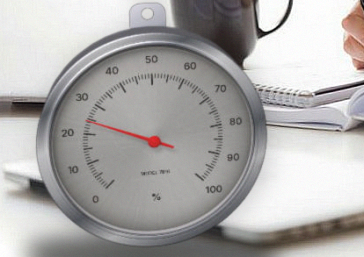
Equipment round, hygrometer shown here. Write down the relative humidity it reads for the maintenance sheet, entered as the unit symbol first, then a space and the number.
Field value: % 25
